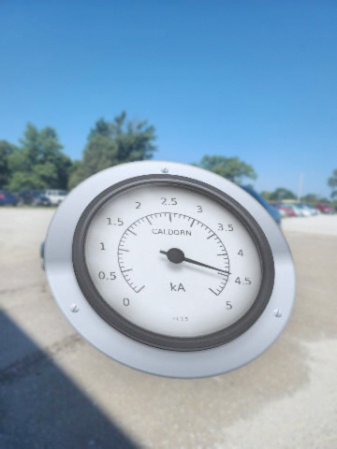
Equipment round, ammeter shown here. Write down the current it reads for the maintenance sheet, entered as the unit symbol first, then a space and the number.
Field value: kA 4.5
